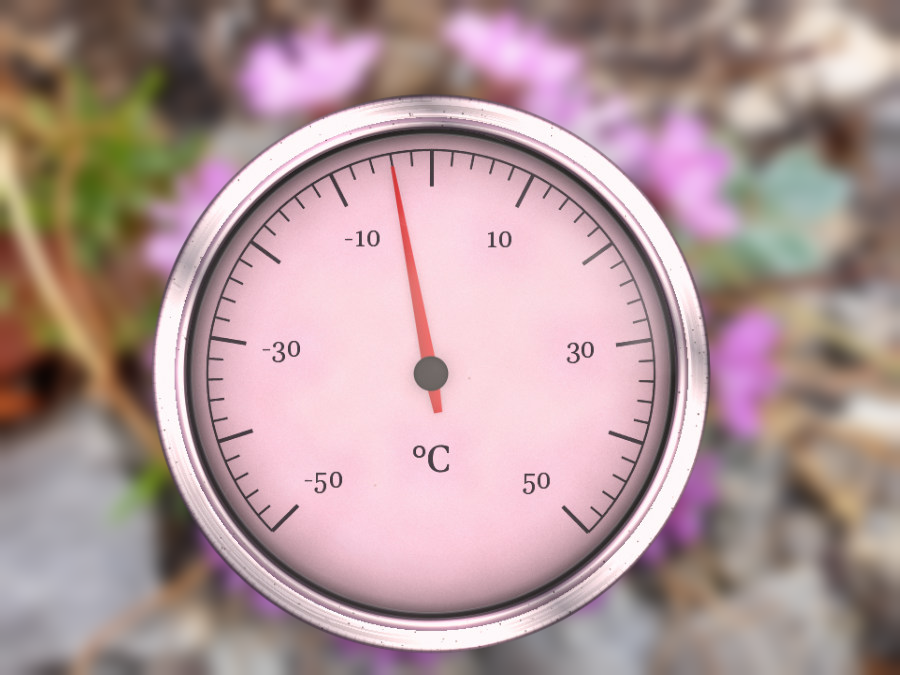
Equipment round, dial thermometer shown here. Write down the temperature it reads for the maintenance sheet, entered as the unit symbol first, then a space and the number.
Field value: °C -4
